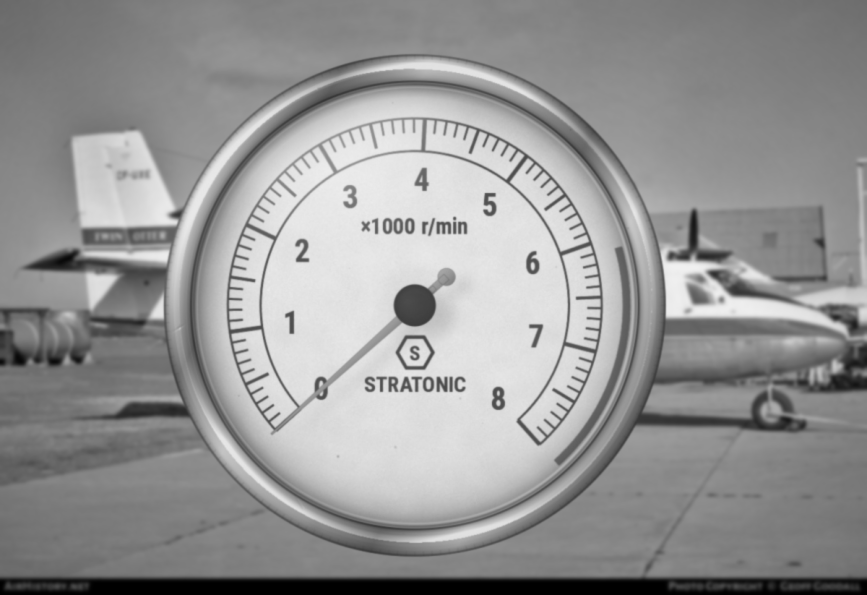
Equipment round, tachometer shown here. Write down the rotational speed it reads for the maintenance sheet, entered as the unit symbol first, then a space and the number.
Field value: rpm 0
